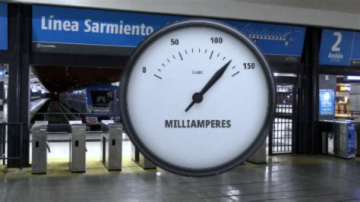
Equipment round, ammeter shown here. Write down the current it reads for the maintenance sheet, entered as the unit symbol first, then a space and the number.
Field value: mA 130
